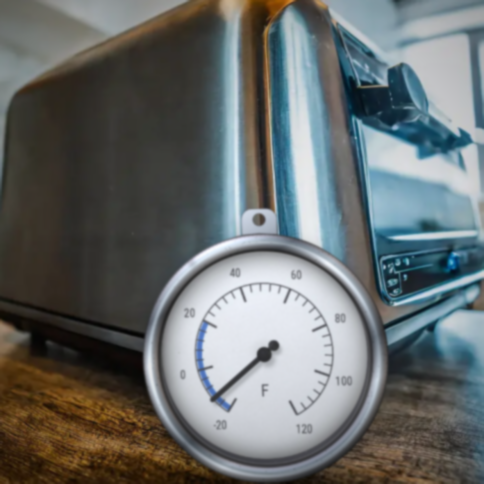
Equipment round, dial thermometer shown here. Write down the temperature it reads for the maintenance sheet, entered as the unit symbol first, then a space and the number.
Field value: °F -12
